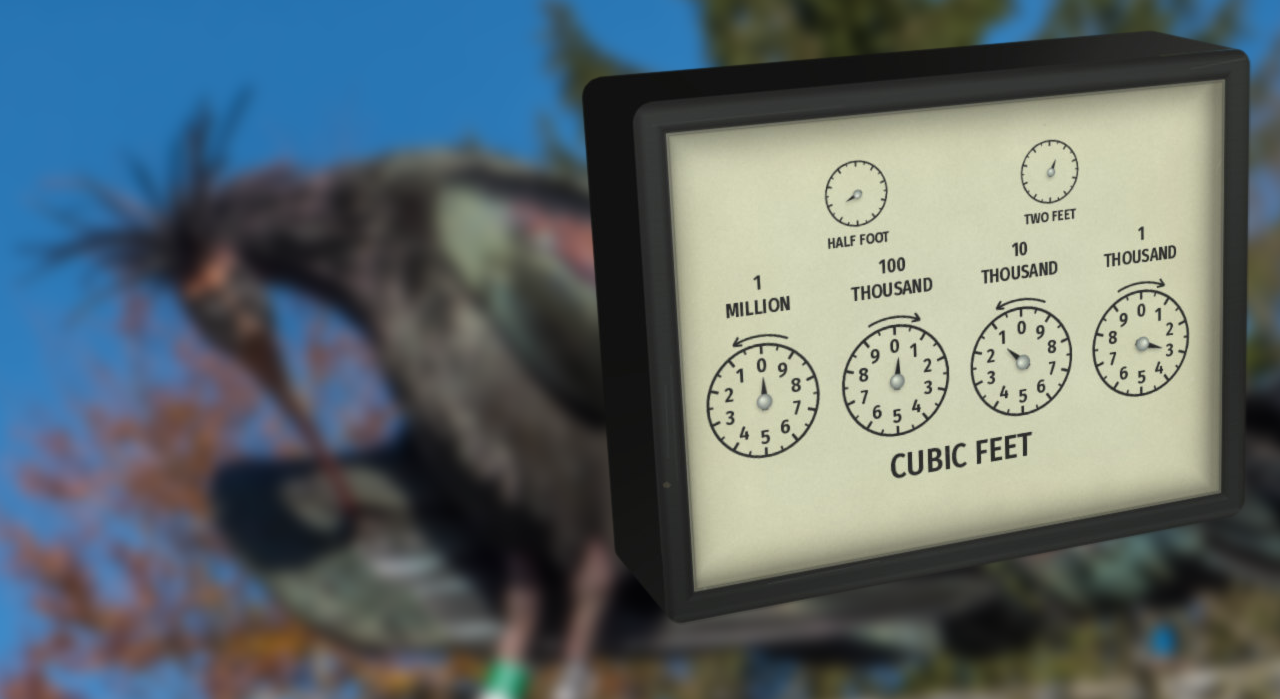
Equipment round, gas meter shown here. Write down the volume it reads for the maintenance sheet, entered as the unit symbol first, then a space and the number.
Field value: ft³ 1300
